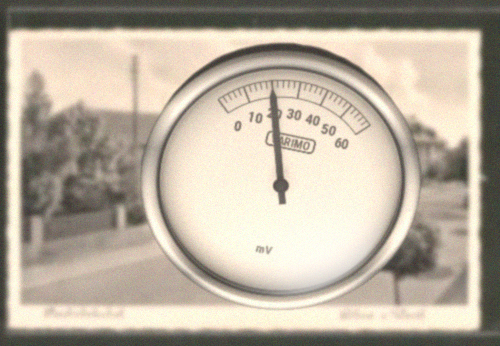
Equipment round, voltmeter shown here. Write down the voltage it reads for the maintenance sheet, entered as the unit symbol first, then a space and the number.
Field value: mV 20
